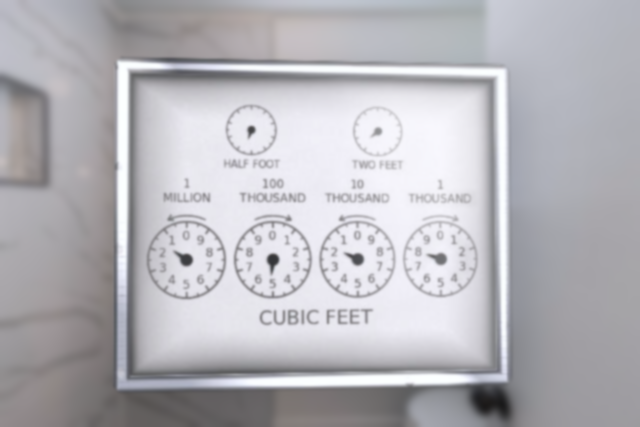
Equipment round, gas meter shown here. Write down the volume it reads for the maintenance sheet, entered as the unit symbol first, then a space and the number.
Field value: ft³ 151800
